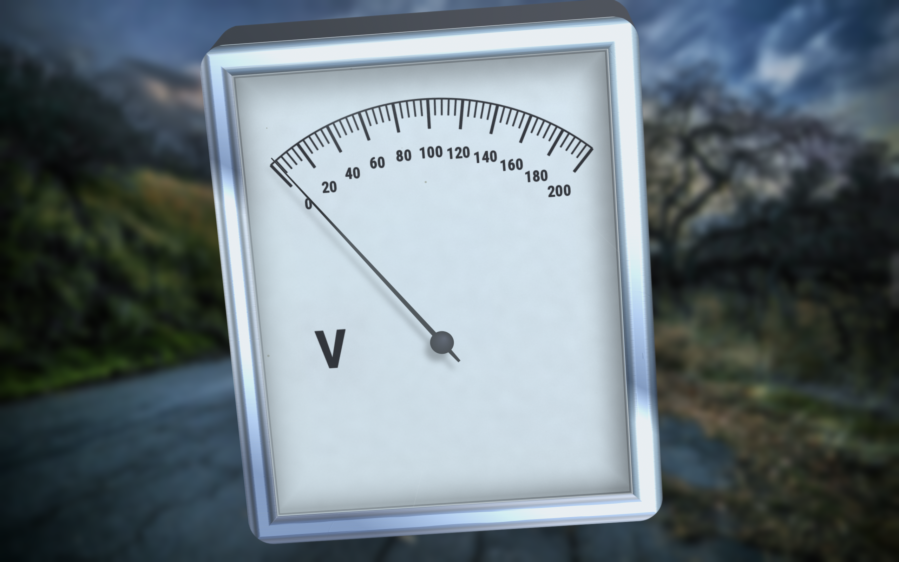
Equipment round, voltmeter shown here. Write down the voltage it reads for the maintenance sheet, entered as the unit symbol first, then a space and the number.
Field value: V 4
